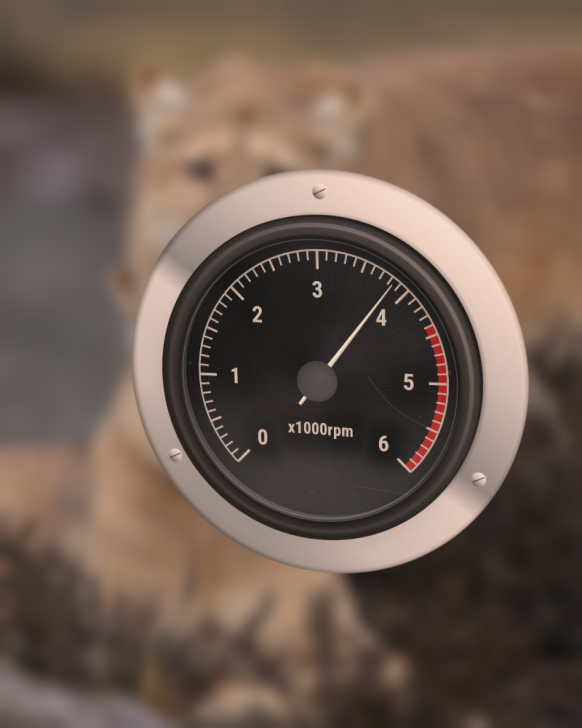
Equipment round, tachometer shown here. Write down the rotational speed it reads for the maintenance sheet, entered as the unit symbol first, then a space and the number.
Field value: rpm 3850
